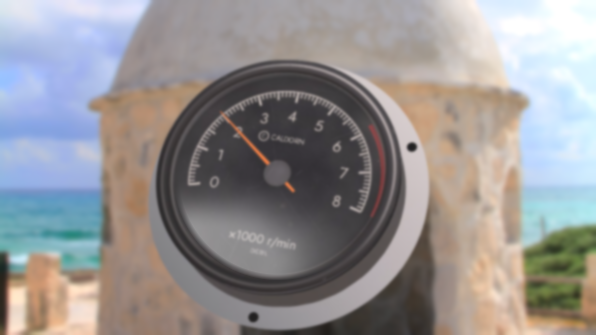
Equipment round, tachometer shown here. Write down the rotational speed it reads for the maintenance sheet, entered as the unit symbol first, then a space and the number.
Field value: rpm 2000
